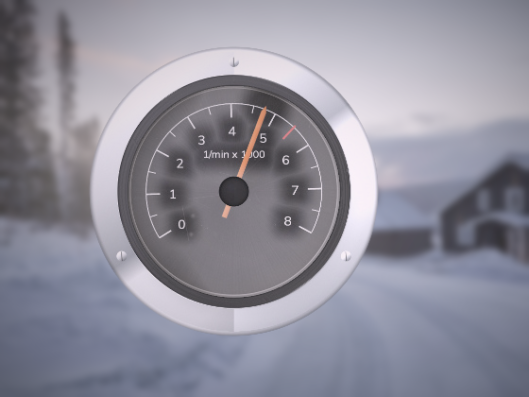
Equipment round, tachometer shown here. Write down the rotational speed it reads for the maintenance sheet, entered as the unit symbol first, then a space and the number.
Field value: rpm 4750
